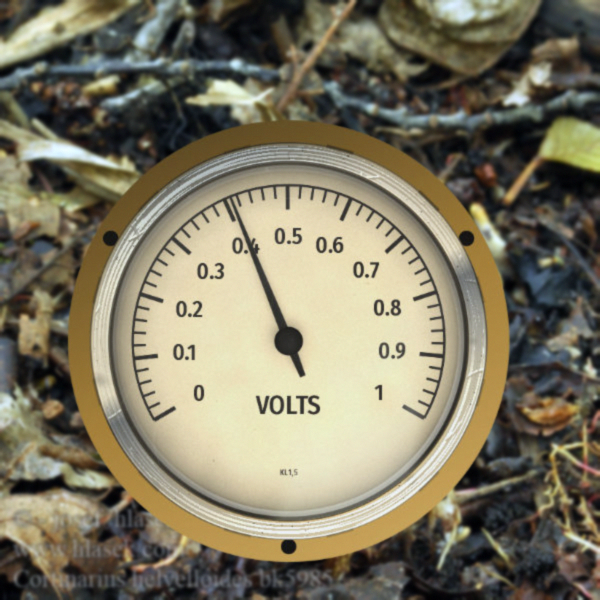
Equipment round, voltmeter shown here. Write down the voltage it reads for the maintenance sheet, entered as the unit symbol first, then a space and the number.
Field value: V 0.41
